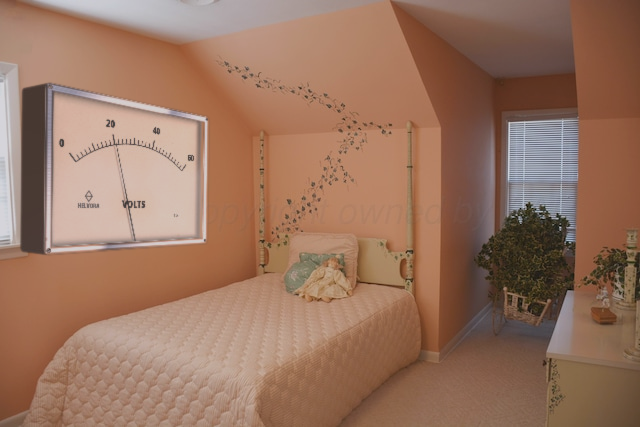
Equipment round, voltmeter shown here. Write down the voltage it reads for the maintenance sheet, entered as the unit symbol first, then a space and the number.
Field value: V 20
